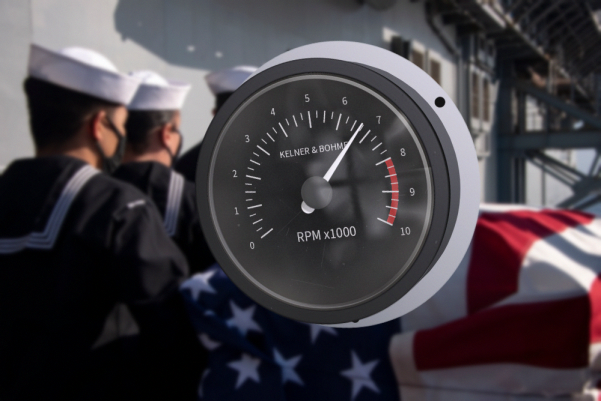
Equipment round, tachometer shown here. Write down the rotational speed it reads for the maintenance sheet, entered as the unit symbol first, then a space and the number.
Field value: rpm 6750
